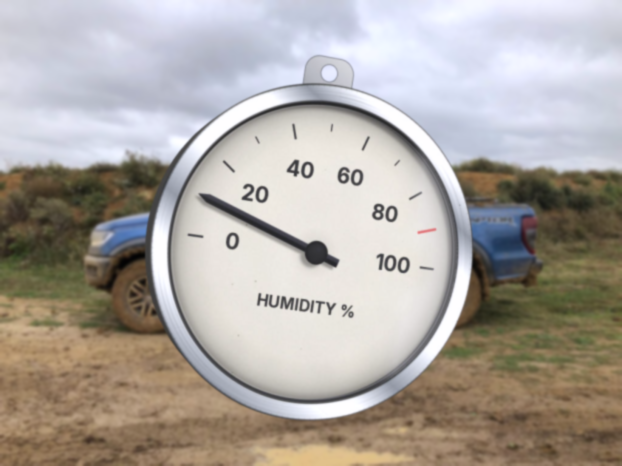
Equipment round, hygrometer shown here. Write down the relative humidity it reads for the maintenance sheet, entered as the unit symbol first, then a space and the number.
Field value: % 10
